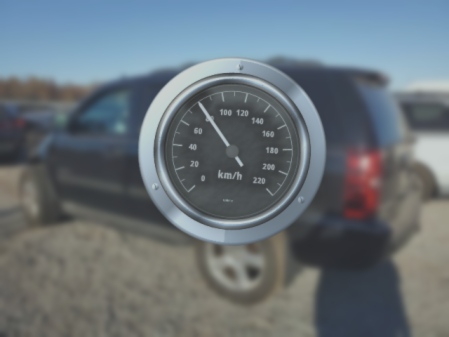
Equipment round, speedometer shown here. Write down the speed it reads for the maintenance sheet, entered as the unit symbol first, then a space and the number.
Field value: km/h 80
